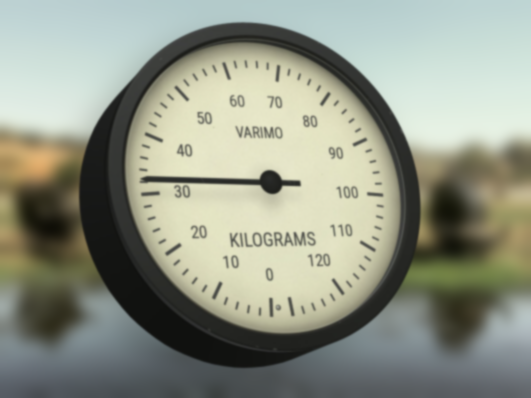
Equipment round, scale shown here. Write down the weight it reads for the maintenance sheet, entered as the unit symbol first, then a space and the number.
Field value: kg 32
